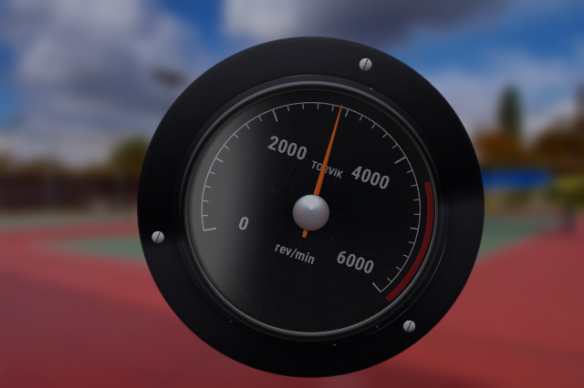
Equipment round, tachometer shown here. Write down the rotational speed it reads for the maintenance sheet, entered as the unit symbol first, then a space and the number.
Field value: rpm 2900
